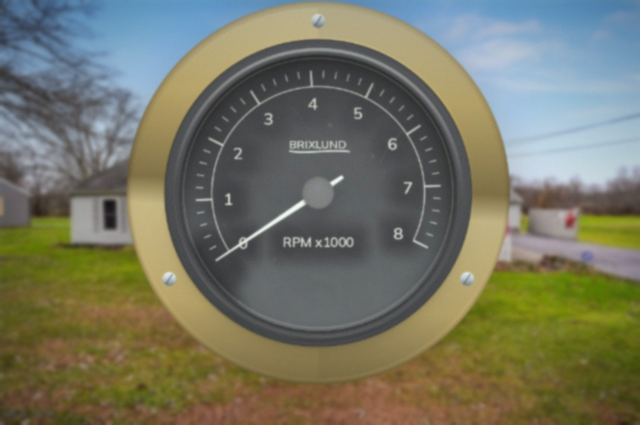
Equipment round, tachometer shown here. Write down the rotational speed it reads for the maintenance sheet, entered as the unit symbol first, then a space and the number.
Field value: rpm 0
